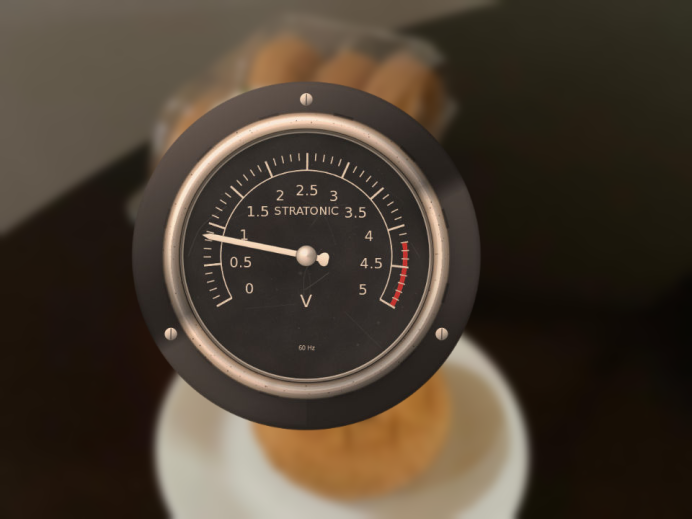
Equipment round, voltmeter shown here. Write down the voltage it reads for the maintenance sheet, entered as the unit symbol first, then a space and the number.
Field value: V 0.85
